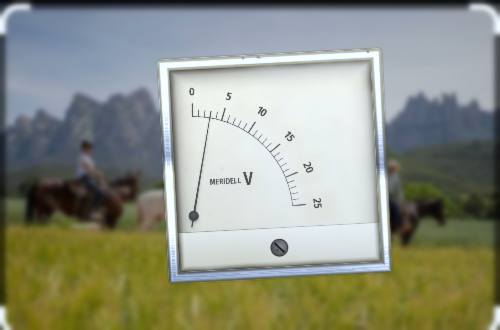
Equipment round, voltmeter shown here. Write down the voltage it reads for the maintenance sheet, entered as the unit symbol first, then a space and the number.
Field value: V 3
